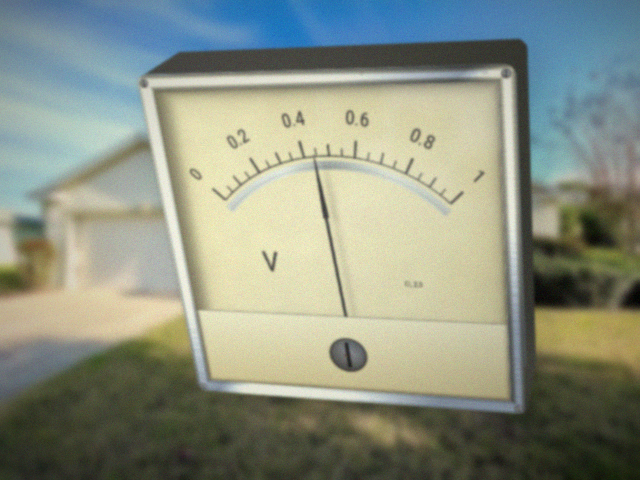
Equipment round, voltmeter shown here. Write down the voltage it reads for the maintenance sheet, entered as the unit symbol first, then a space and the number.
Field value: V 0.45
